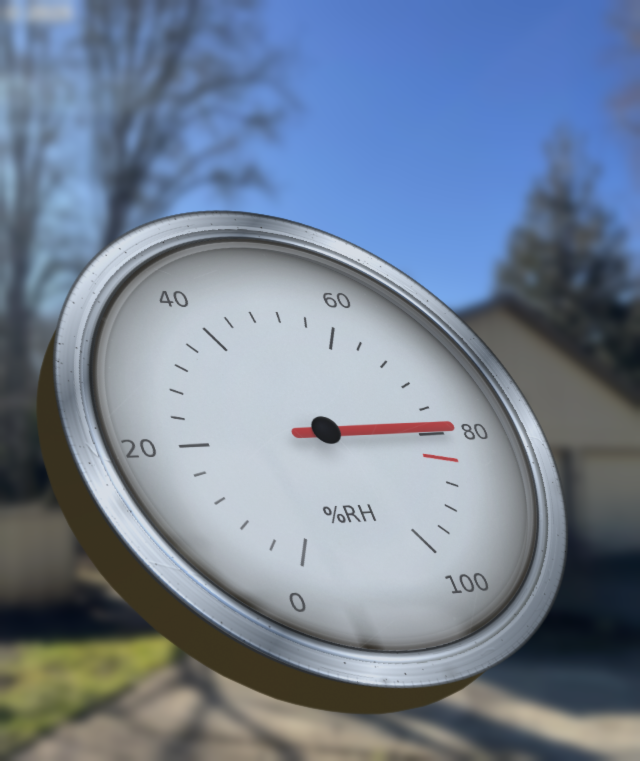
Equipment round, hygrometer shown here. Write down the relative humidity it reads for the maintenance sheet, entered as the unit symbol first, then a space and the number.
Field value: % 80
